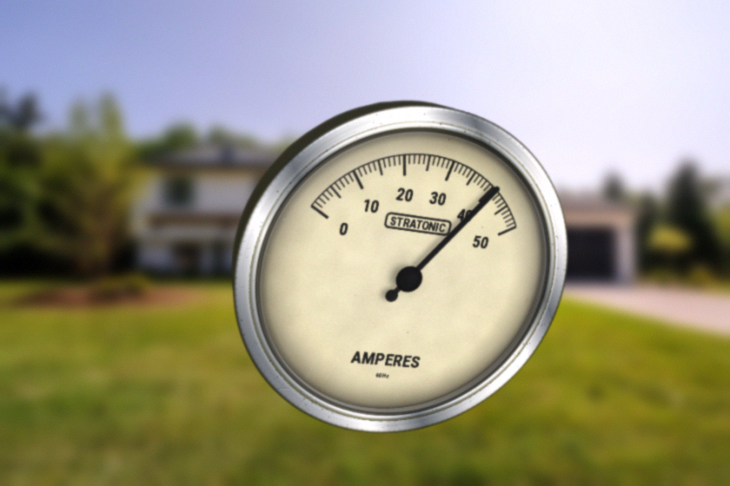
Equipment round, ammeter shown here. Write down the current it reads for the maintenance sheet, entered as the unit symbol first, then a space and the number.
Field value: A 40
